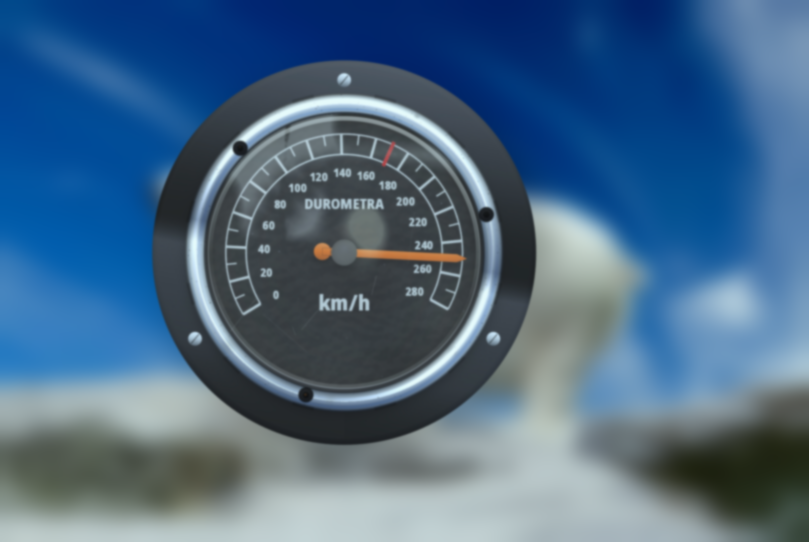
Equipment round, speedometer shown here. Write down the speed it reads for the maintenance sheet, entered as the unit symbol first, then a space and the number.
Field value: km/h 250
